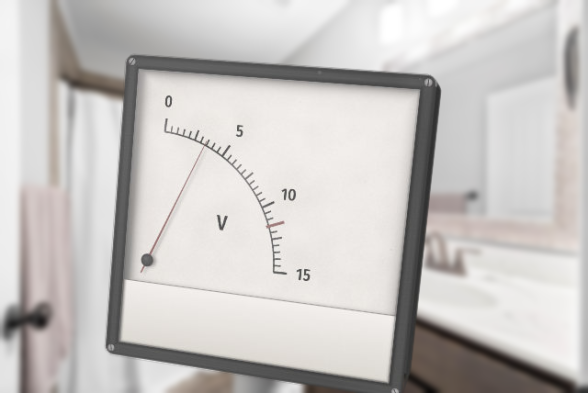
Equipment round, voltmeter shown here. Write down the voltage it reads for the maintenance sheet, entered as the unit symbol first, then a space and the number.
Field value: V 3.5
